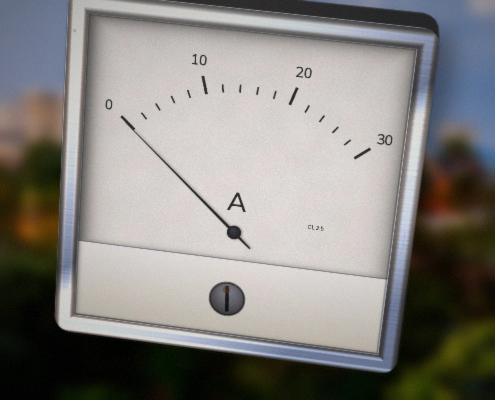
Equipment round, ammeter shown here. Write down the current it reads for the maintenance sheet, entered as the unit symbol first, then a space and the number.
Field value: A 0
